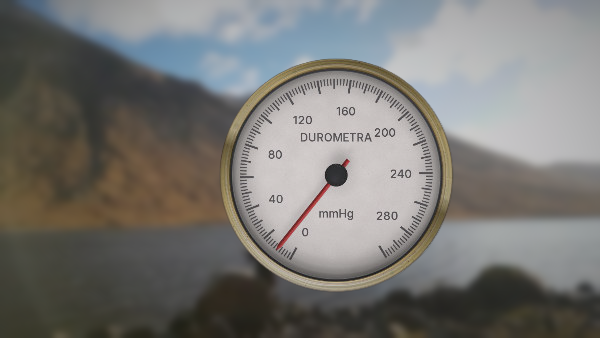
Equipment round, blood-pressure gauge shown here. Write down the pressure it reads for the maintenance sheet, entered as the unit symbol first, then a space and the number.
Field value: mmHg 10
